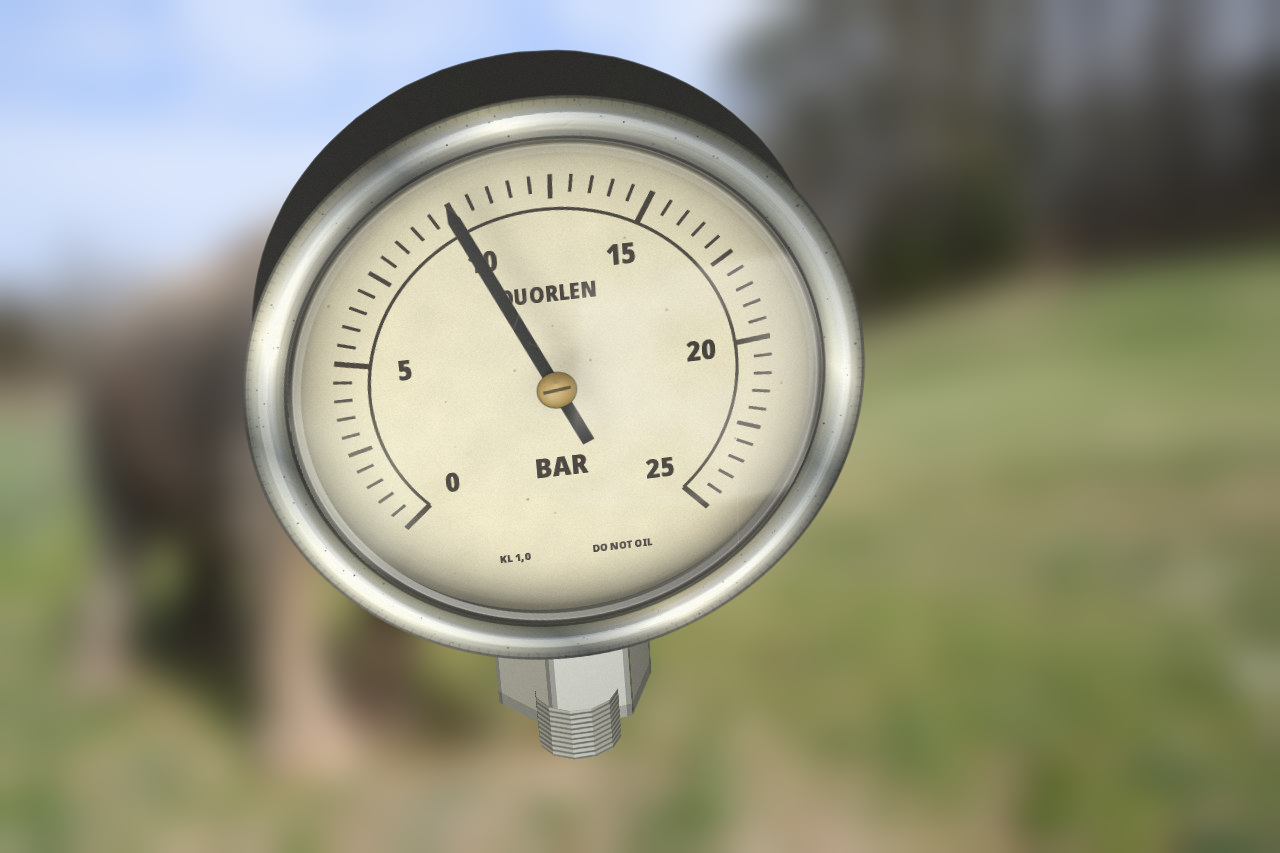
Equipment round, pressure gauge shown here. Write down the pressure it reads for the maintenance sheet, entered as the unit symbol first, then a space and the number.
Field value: bar 10
